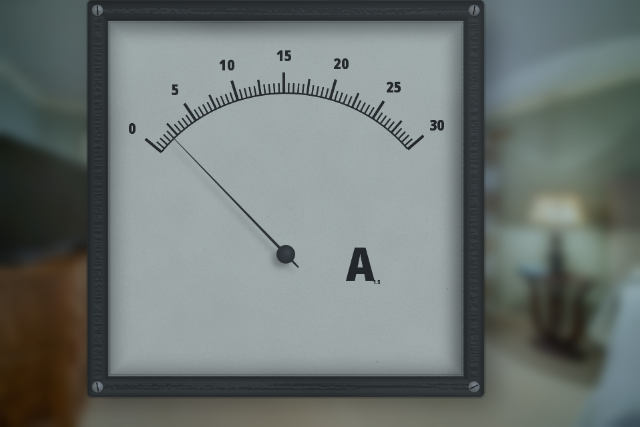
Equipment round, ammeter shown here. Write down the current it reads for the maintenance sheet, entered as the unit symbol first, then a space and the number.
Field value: A 2
